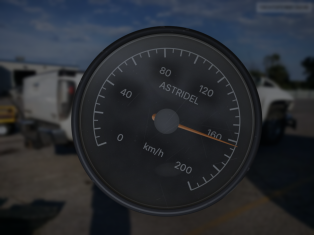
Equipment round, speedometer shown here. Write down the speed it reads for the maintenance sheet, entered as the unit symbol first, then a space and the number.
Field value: km/h 162.5
